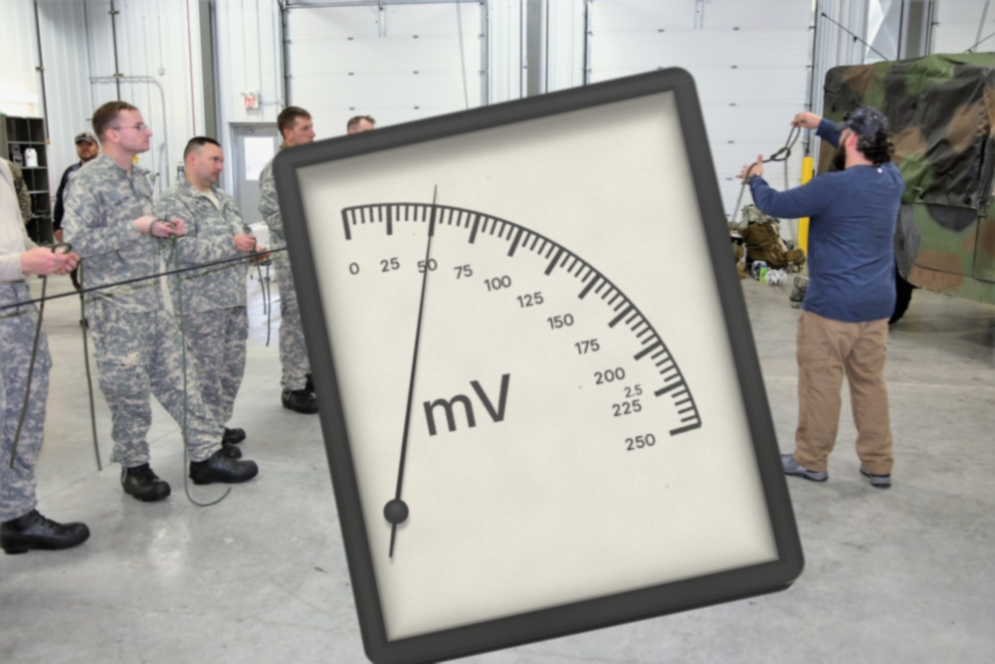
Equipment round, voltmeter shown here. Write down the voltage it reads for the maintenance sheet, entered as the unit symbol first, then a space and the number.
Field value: mV 50
